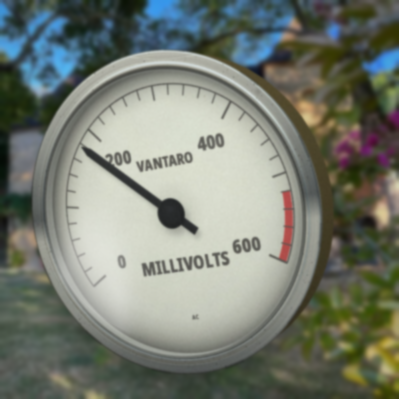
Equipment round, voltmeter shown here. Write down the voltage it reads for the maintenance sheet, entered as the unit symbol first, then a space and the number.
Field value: mV 180
